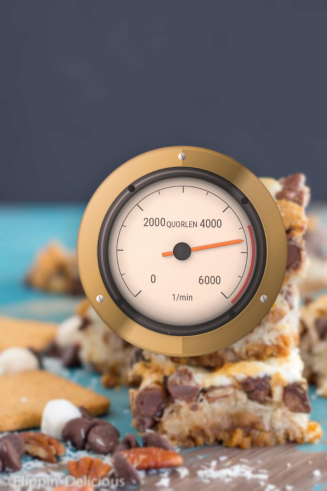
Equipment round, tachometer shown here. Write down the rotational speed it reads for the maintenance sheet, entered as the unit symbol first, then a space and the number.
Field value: rpm 4750
